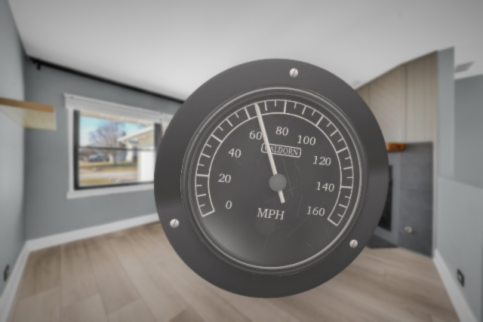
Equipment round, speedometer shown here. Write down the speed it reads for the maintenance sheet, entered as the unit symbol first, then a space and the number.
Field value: mph 65
